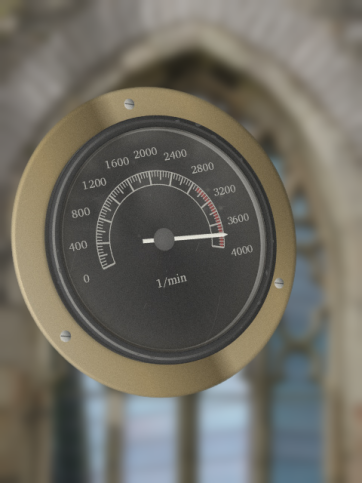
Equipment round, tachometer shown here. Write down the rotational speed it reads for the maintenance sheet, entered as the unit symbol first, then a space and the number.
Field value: rpm 3800
